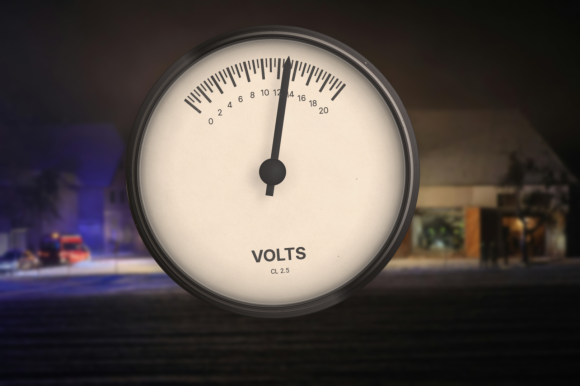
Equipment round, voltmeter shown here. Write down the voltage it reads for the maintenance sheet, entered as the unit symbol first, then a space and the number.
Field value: V 13
